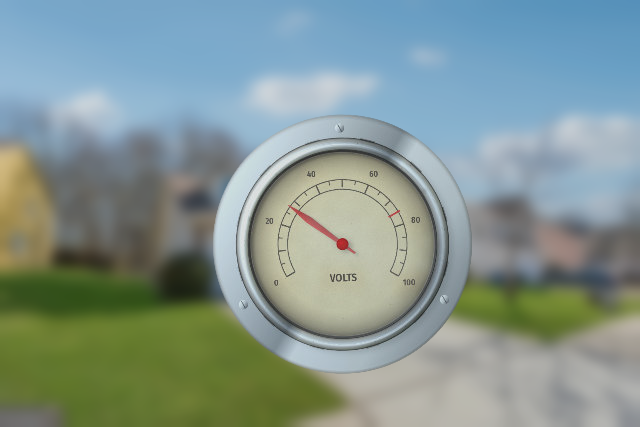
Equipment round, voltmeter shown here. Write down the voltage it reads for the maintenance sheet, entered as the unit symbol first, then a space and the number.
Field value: V 27.5
